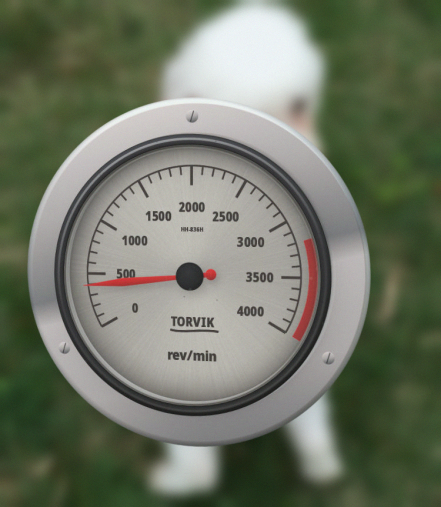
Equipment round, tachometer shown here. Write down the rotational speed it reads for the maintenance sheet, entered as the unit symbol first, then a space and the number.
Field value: rpm 400
